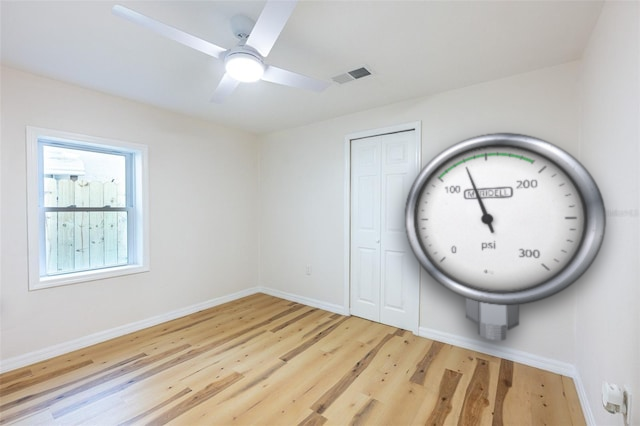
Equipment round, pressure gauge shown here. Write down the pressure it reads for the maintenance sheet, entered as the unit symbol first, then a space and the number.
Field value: psi 130
